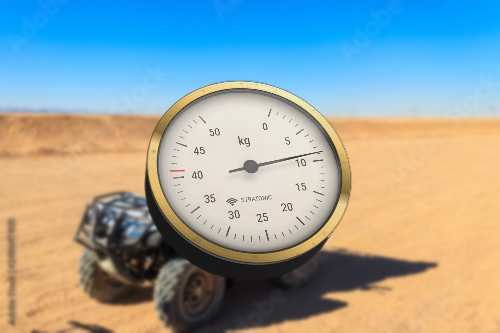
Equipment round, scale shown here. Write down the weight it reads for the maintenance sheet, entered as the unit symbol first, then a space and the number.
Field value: kg 9
